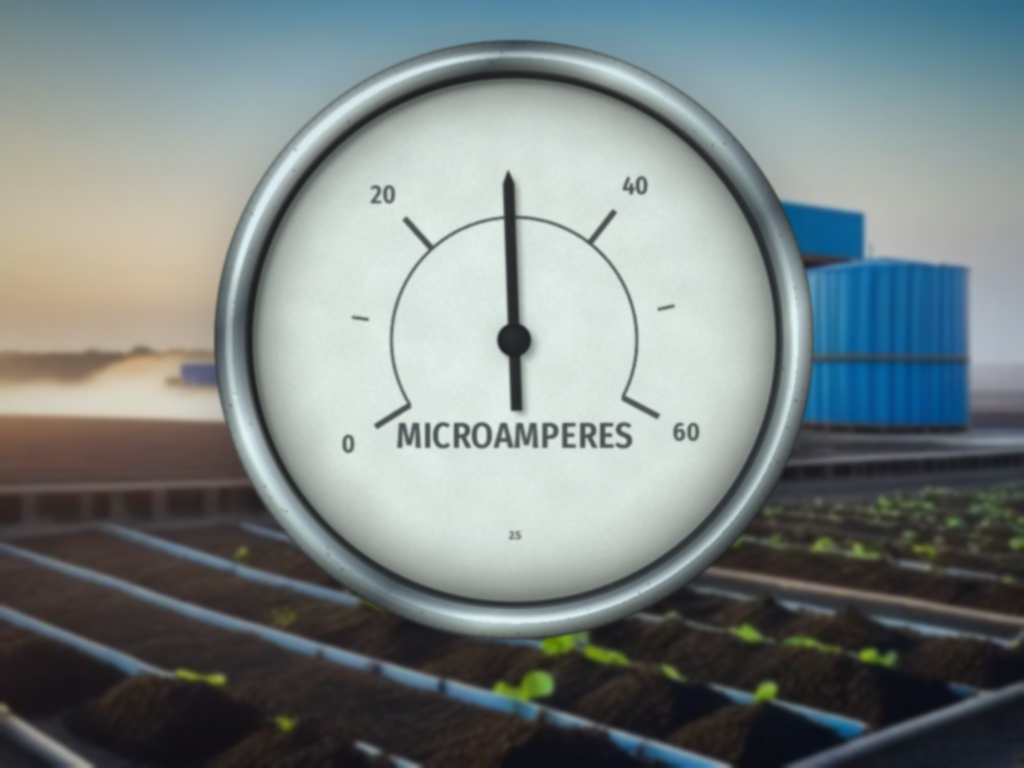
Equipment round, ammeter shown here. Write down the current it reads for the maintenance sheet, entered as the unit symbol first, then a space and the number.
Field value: µA 30
